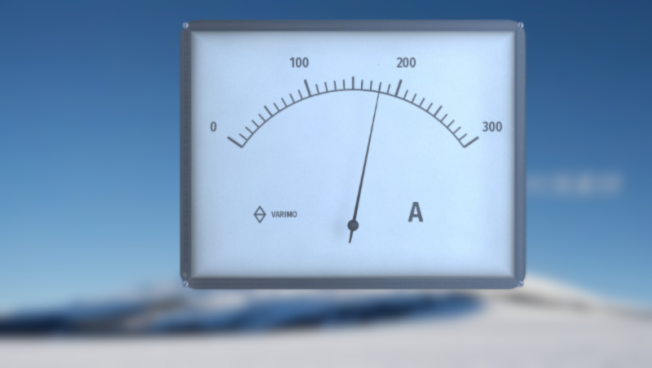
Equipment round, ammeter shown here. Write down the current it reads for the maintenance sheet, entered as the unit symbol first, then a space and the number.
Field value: A 180
